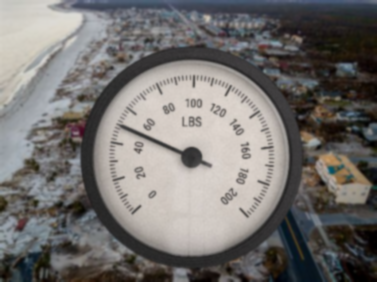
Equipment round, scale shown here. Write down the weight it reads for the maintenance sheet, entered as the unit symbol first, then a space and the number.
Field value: lb 50
